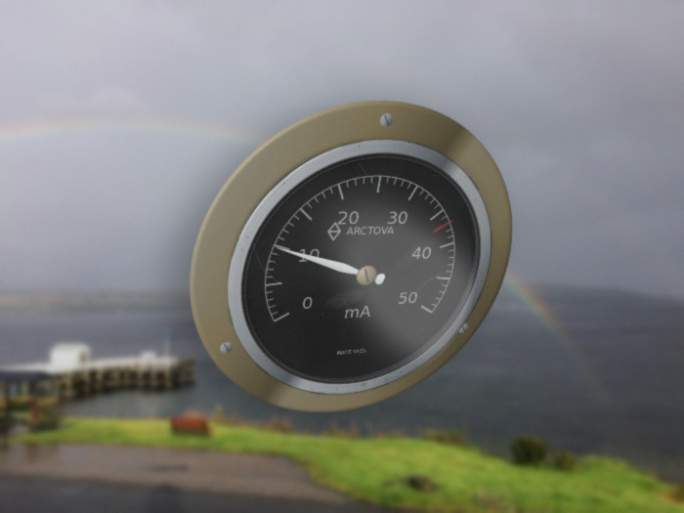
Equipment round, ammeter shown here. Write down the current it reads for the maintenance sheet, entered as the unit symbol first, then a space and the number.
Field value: mA 10
